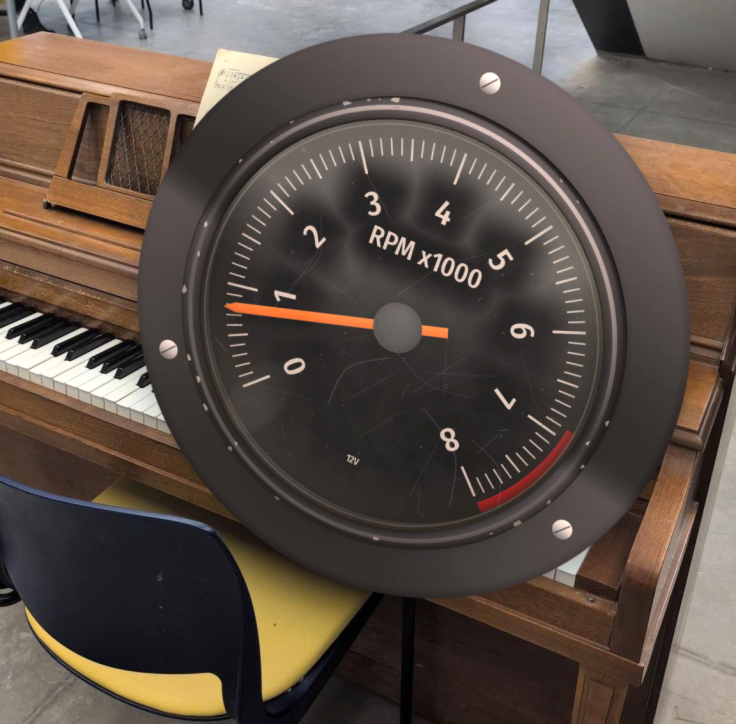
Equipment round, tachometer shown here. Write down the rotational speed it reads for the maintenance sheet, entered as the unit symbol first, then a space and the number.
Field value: rpm 800
